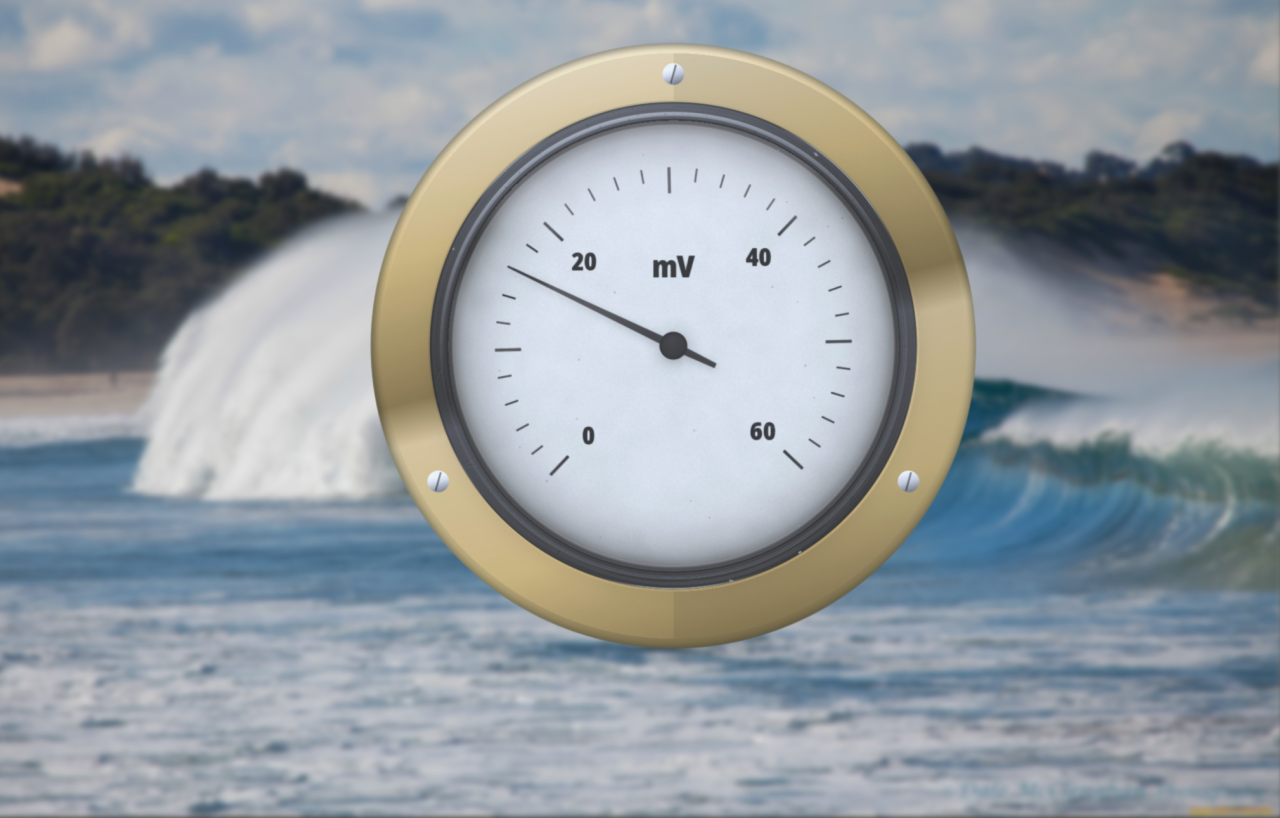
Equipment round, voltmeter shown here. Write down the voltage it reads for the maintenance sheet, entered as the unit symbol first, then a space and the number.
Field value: mV 16
